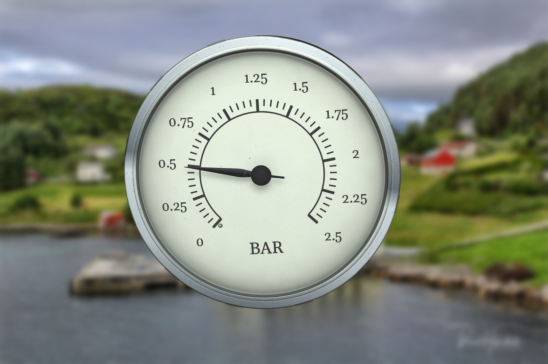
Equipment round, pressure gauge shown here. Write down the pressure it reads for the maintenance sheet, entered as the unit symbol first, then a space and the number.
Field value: bar 0.5
